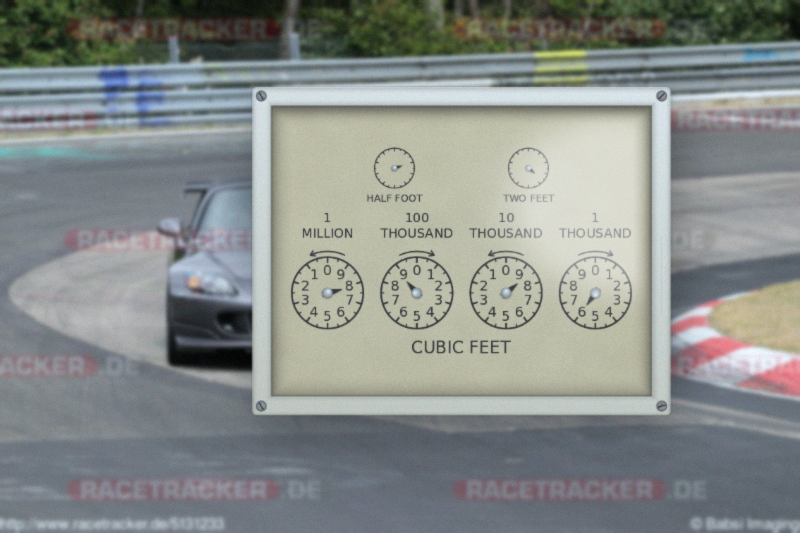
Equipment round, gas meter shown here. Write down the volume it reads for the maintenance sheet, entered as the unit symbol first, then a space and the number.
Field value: ft³ 788600
